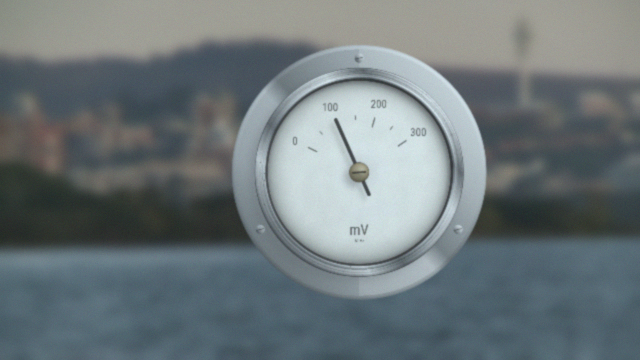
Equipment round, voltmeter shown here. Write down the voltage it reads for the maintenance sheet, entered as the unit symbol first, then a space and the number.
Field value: mV 100
